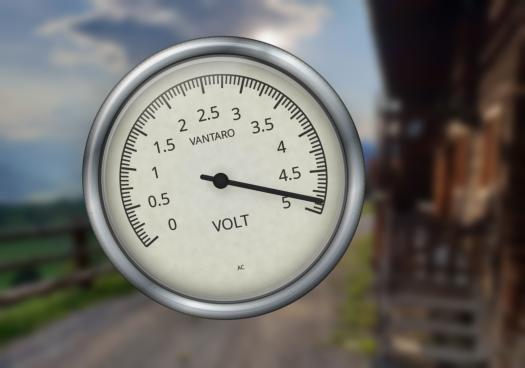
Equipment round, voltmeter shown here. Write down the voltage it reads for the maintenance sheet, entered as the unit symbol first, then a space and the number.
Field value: V 4.85
